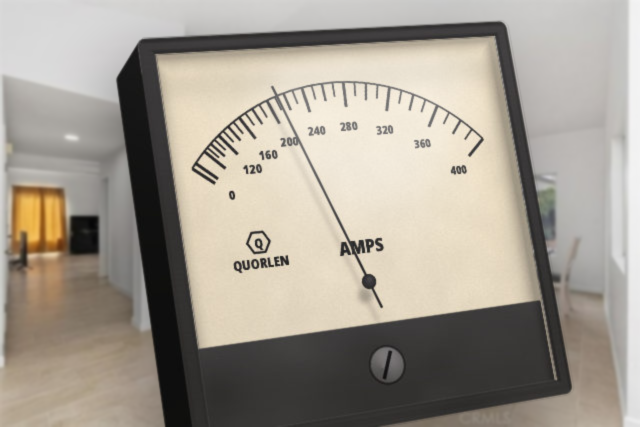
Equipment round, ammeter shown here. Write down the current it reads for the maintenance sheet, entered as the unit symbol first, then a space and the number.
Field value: A 210
